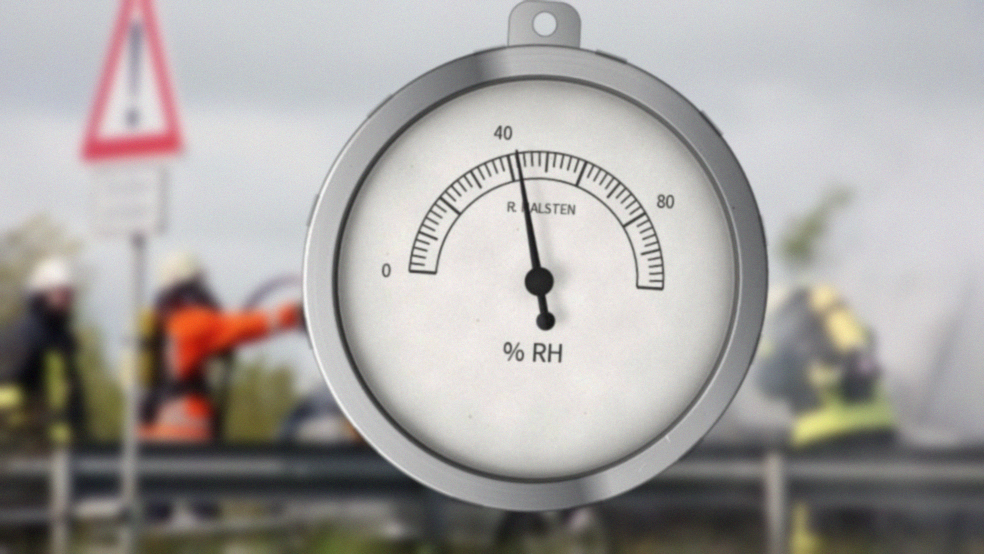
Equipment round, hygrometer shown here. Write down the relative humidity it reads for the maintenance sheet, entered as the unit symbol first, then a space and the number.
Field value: % 42
